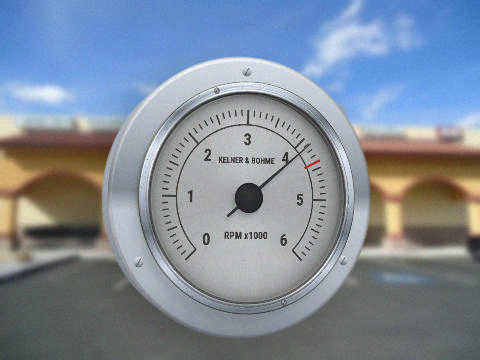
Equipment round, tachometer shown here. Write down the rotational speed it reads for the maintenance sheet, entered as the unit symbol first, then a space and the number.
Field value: rpm 4100
